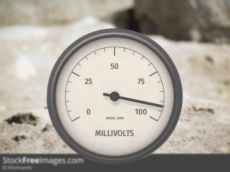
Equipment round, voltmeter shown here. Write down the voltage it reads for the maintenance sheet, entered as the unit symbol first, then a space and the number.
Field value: mV 92.5
